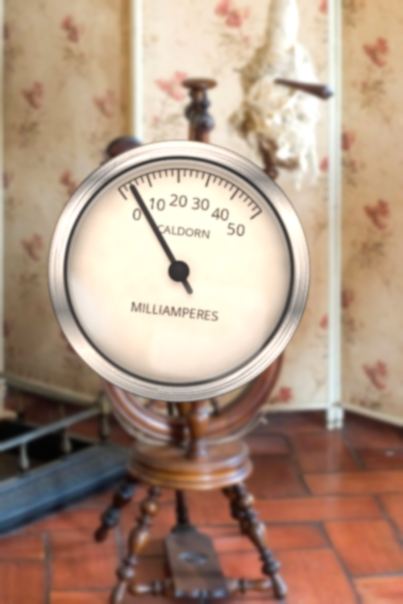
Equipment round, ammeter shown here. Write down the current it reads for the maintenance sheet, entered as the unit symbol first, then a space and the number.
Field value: mA 4
